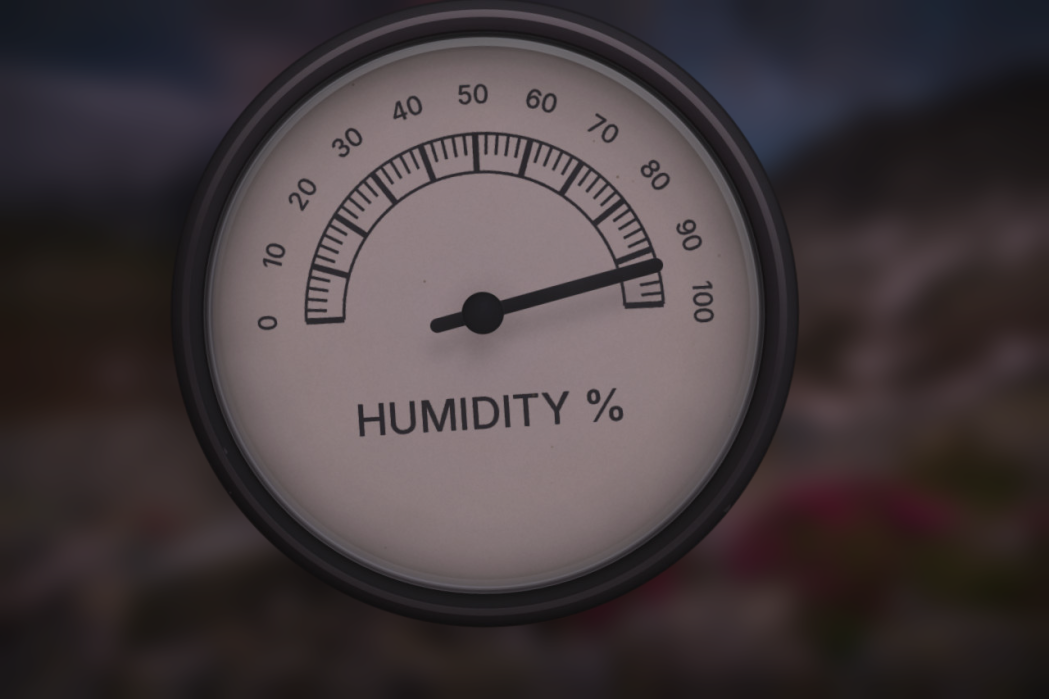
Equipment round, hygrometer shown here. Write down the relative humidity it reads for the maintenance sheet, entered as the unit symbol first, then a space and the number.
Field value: % 93
